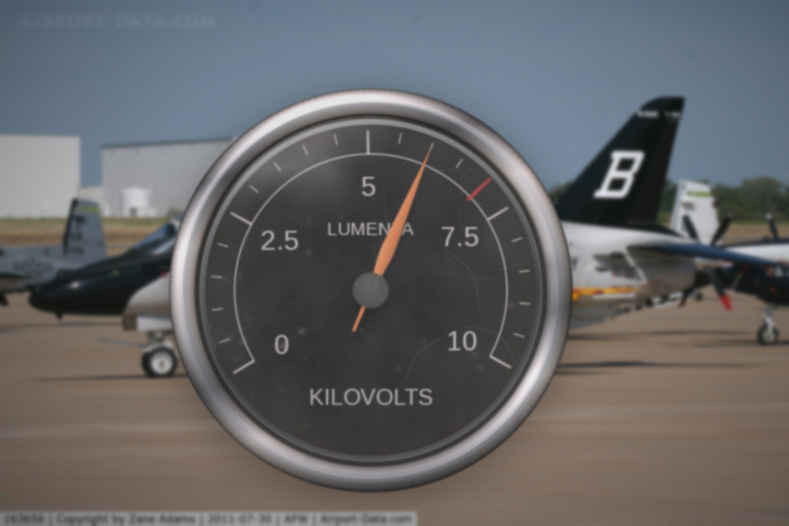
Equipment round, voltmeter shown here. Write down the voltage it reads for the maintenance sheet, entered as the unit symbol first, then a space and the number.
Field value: kV 6
